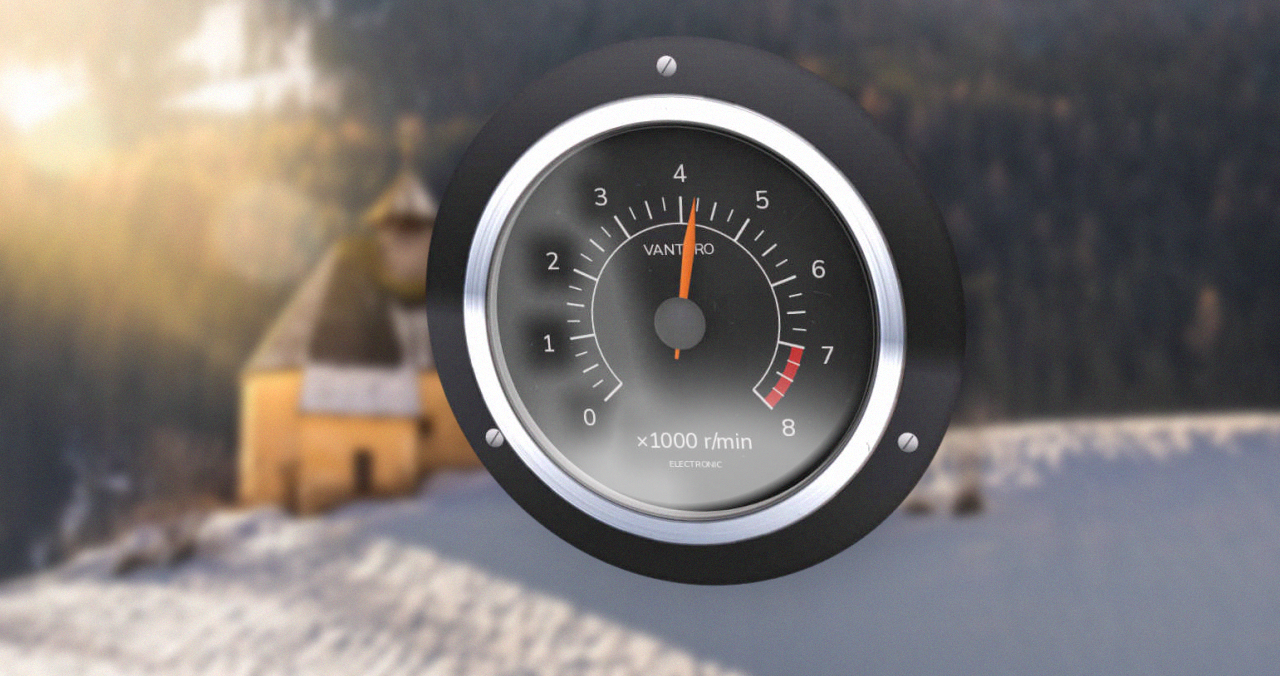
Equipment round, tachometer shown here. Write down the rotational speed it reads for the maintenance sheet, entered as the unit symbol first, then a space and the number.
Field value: rpm 4250
